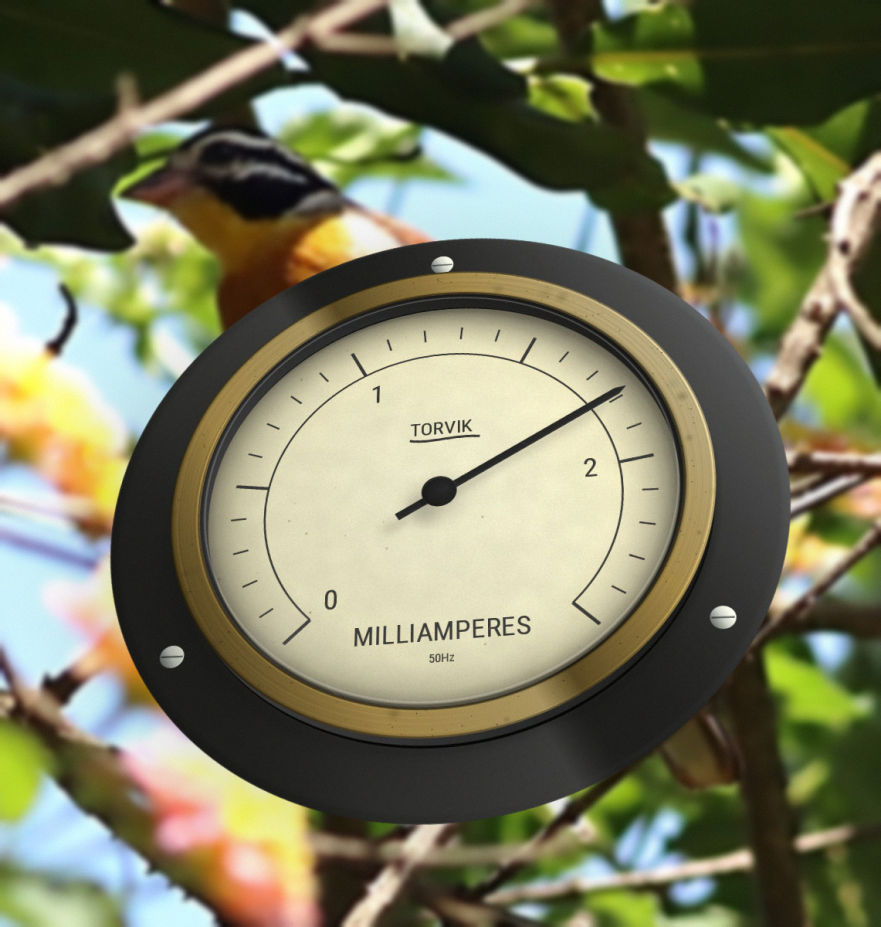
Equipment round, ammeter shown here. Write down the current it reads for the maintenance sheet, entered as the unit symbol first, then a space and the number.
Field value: mA 1.8
